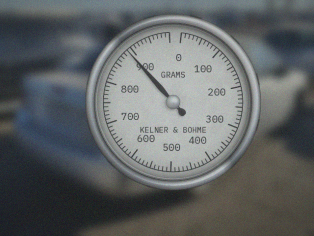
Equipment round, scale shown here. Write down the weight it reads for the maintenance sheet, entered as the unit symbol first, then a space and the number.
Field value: g 890
